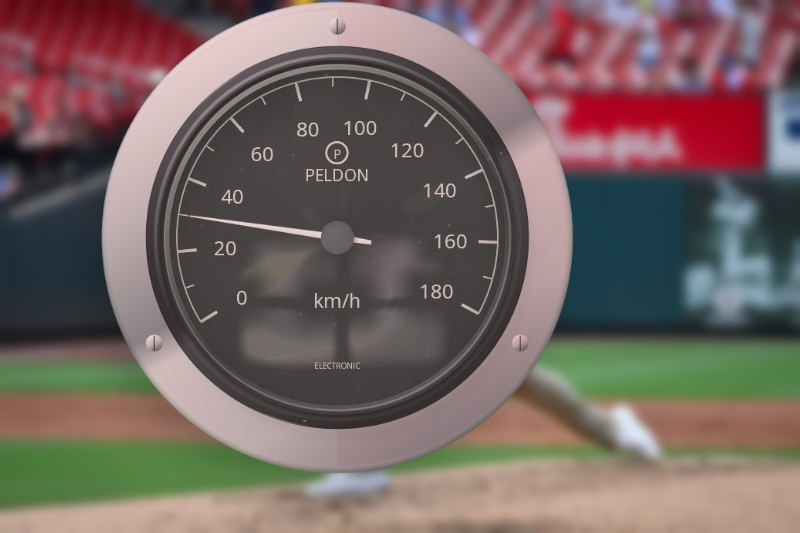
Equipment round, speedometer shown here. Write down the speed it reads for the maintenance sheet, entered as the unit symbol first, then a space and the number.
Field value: km/h 30
